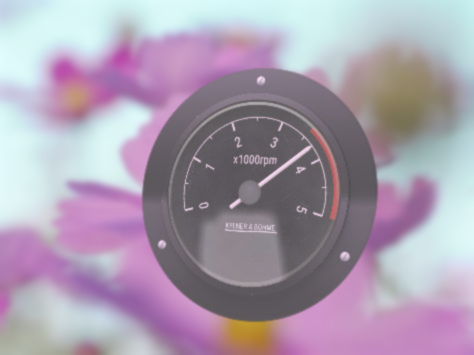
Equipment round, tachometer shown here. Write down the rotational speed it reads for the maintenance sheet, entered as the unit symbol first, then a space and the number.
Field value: rpm 3750
